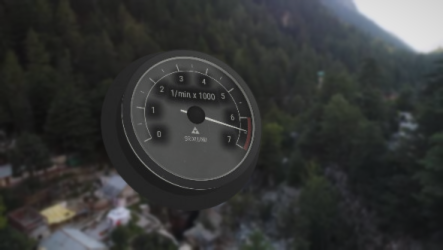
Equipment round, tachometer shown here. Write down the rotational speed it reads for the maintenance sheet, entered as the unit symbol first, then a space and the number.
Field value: rpm 6500
